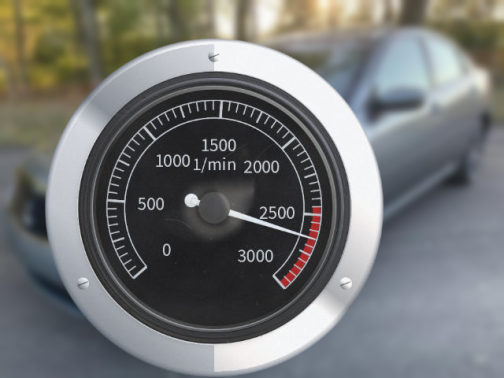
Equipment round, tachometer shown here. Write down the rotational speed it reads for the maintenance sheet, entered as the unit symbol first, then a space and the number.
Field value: rpm 2650
